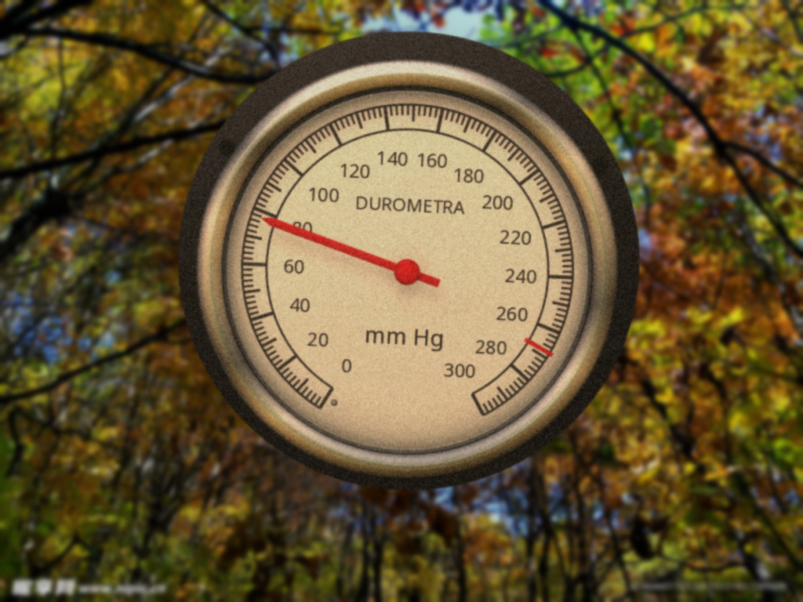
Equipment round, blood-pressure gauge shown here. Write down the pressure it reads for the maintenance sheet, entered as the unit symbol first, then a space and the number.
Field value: mmHg 78
